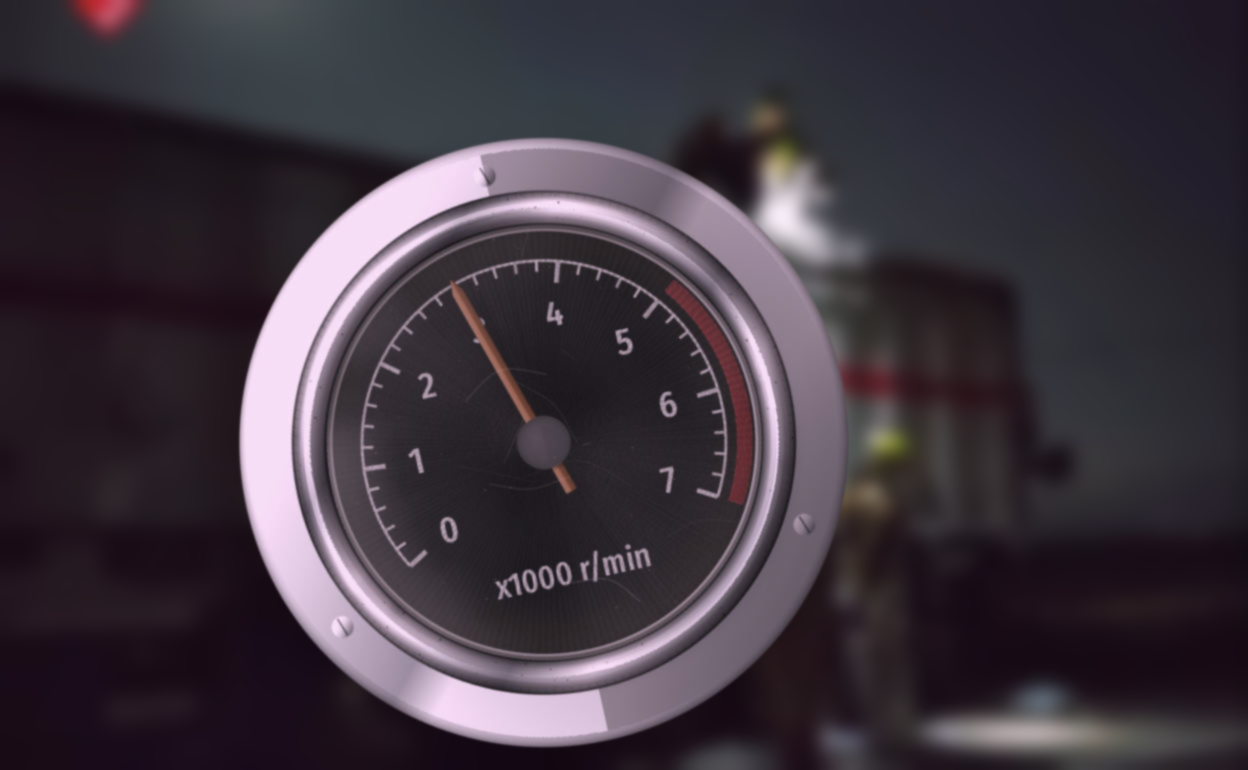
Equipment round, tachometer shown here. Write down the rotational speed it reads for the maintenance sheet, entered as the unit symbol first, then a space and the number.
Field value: rpm 3000
